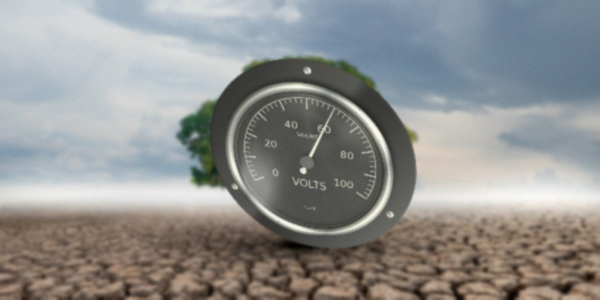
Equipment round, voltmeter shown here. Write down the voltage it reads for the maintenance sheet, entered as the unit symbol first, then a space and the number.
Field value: V 60
